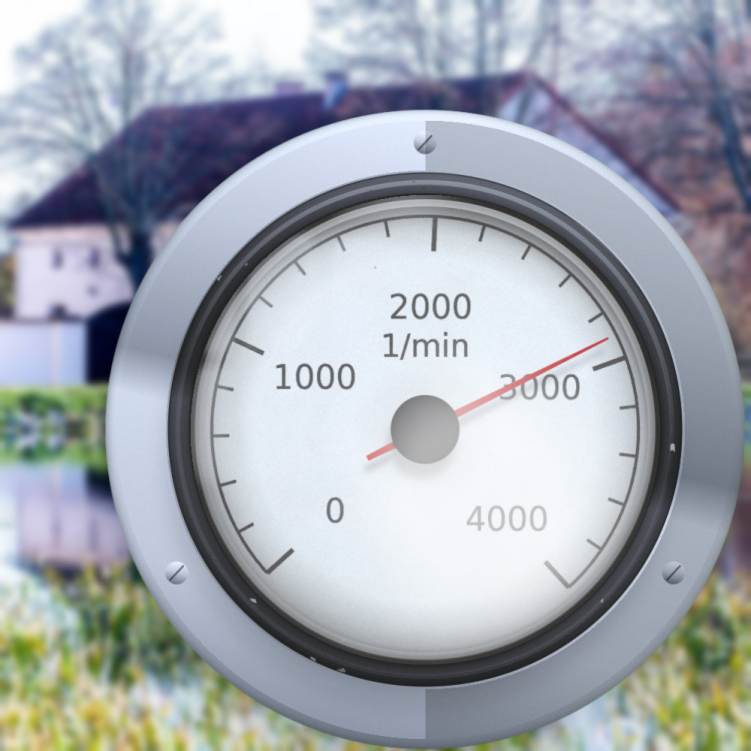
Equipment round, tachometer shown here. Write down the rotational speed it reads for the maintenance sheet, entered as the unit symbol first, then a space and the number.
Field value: rpm 2900
